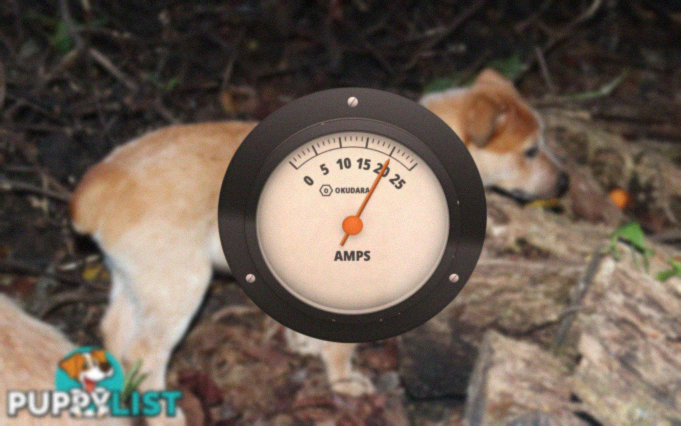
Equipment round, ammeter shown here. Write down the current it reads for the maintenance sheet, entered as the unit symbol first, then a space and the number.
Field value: A 20
